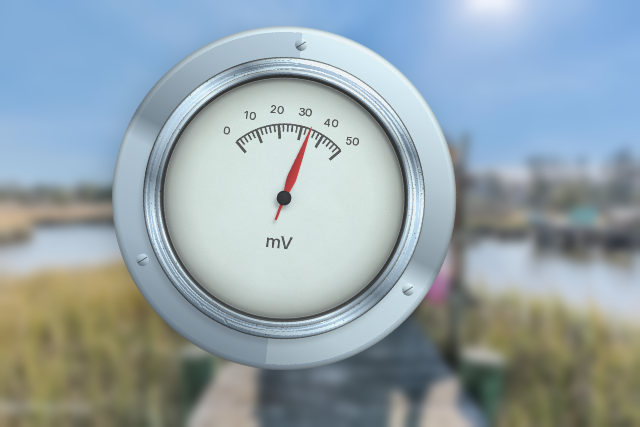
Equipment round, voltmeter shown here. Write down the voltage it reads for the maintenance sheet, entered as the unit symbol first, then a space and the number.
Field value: mV 34
